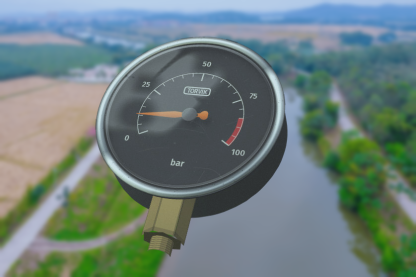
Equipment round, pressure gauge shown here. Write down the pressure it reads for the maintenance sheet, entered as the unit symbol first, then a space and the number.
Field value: bar 10
